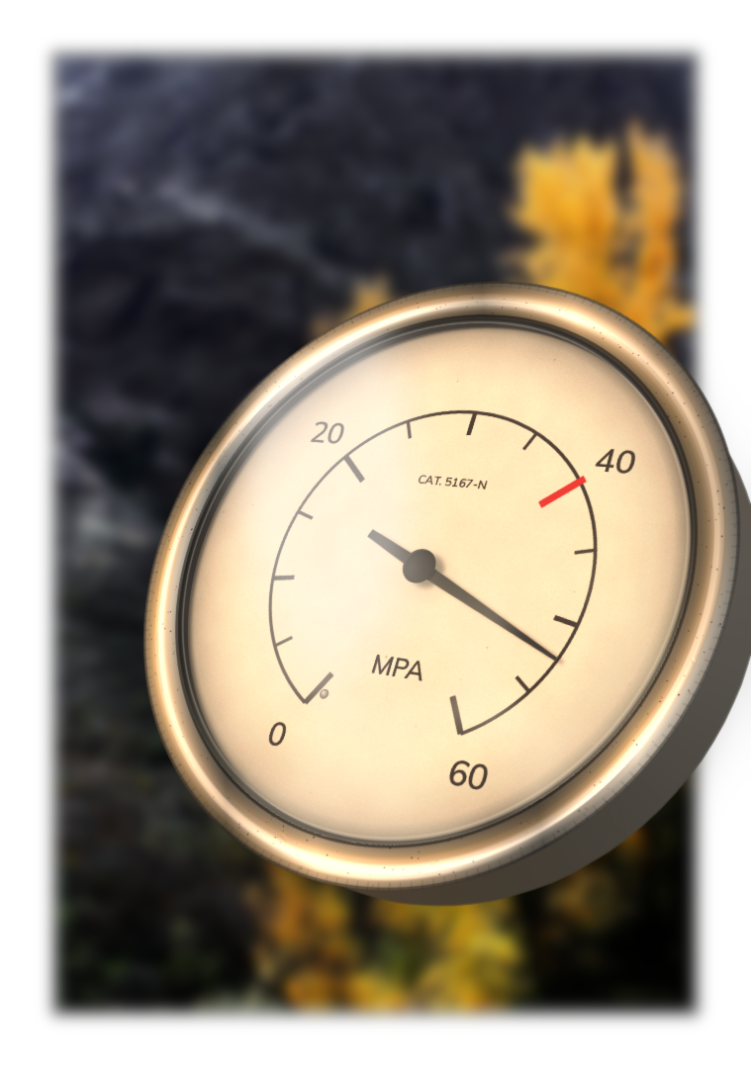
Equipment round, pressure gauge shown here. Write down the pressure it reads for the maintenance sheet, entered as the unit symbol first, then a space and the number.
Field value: MPa 52.5
